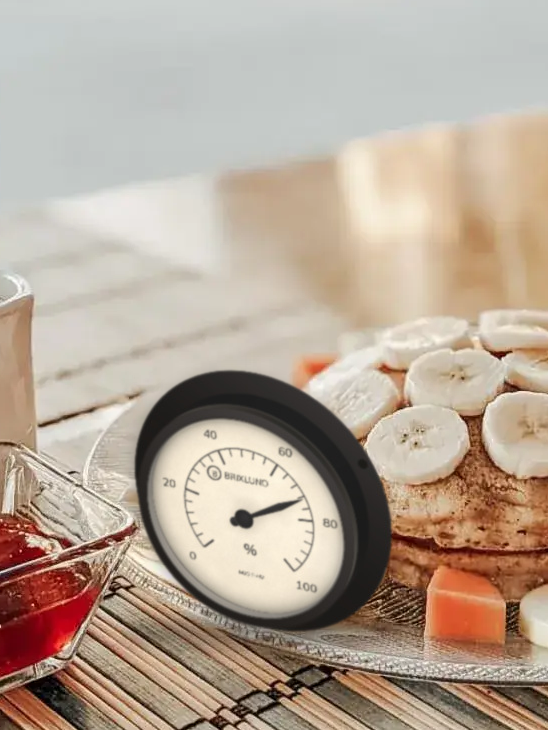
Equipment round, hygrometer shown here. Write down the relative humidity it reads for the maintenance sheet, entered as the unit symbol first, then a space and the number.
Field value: % 72
